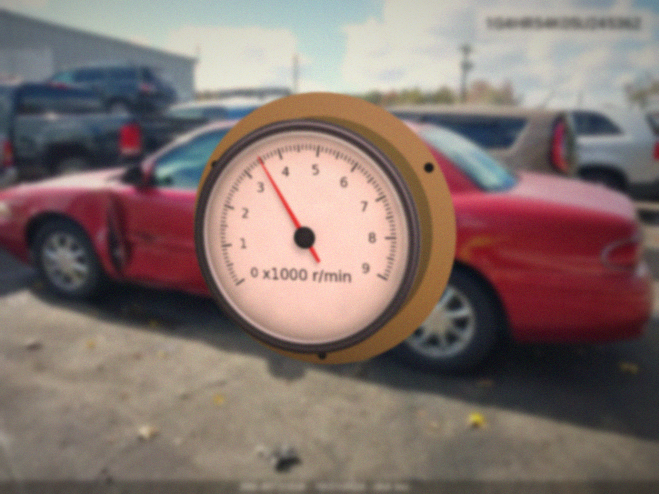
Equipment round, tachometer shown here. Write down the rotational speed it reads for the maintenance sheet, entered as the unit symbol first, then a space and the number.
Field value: rpm 3500
